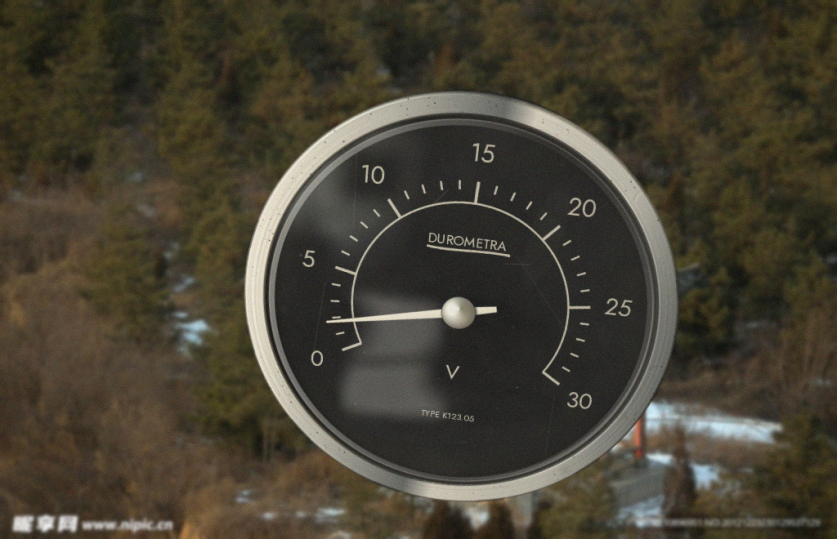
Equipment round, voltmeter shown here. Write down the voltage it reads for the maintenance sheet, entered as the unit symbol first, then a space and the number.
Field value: V 2
